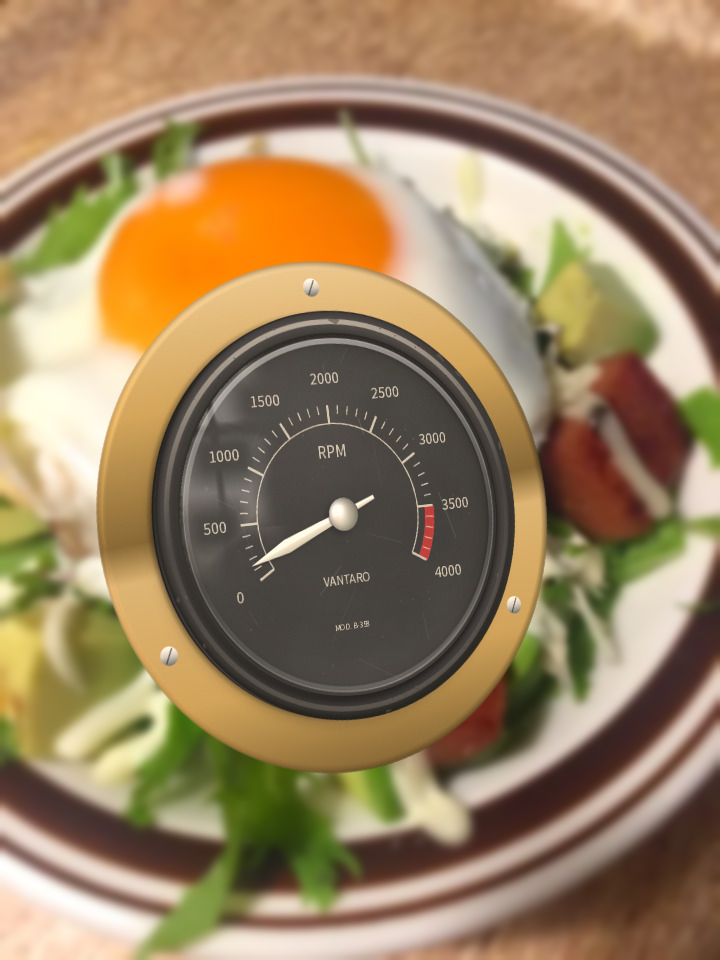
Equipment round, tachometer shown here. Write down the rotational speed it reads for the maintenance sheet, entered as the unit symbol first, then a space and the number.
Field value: rpm 150
